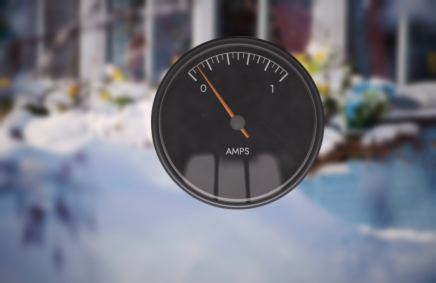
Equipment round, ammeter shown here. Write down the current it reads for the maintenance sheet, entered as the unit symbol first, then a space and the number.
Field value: A 0.1
